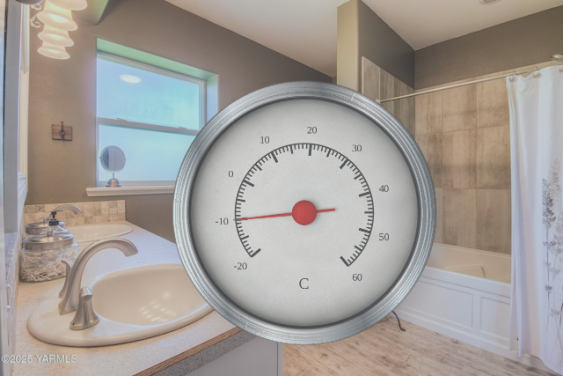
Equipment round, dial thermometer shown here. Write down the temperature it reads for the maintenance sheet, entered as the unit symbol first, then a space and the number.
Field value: °C -10
